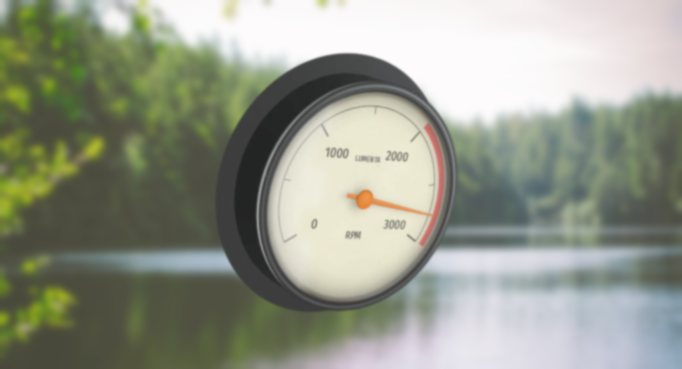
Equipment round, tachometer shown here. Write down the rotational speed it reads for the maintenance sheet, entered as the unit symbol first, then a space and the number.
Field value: rpm 2750
